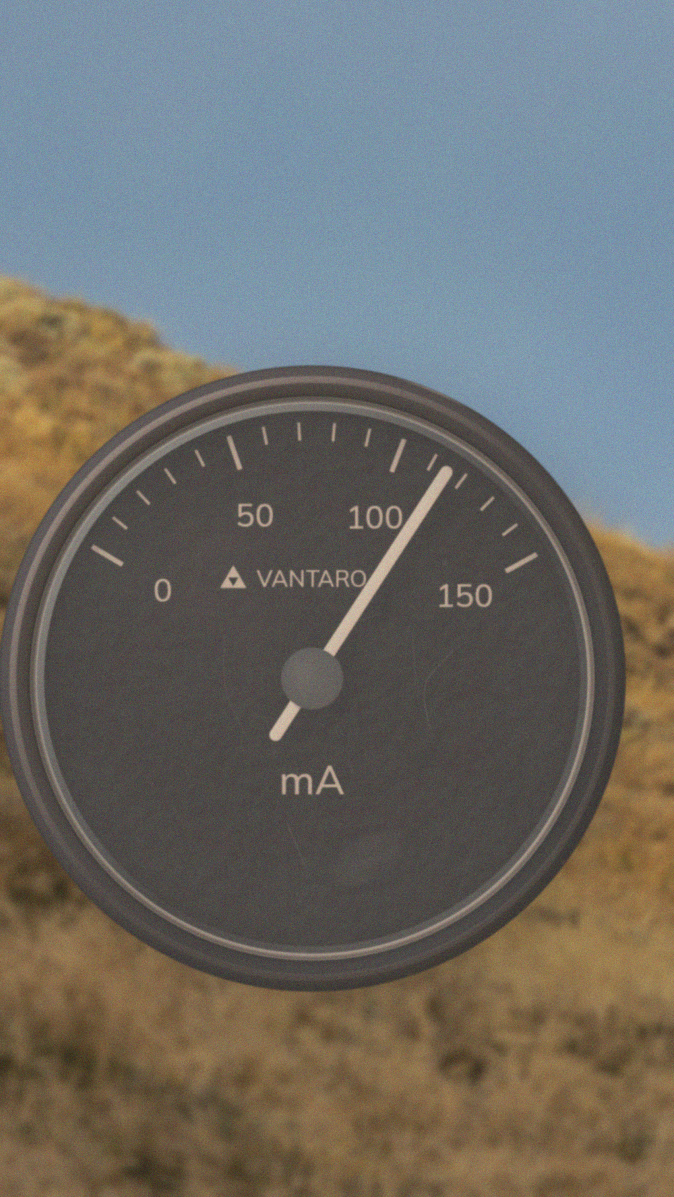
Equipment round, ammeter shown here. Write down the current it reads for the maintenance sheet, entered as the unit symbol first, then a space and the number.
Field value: mA 115
